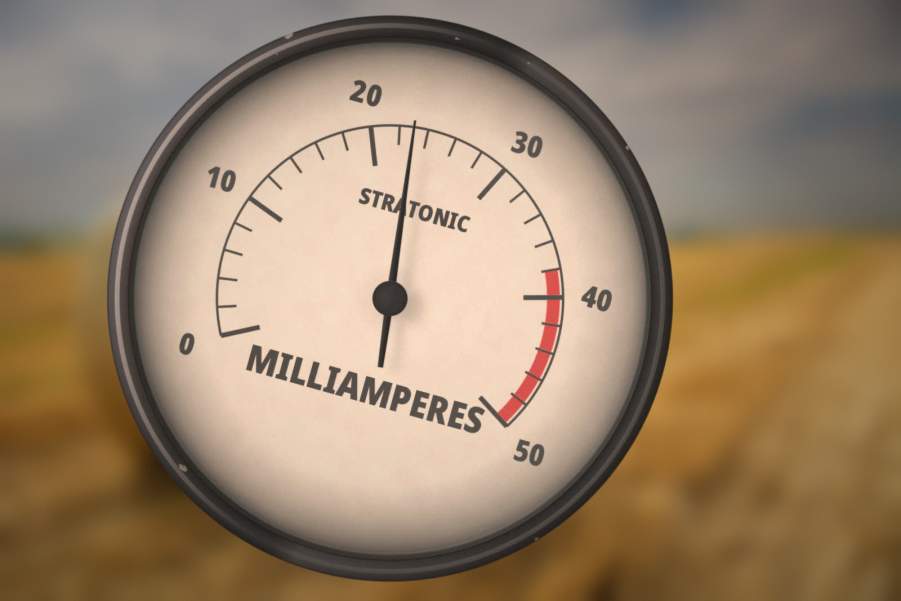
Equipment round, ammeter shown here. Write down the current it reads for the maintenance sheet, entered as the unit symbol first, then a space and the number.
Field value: mA 23
